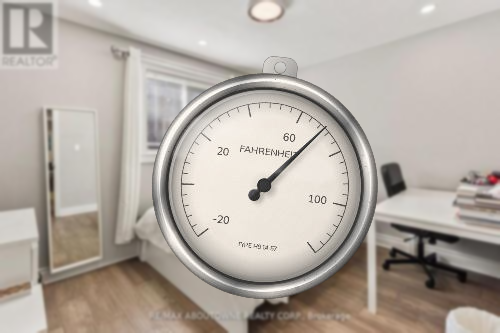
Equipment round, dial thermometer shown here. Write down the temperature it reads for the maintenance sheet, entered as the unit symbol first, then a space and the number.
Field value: °F 70
